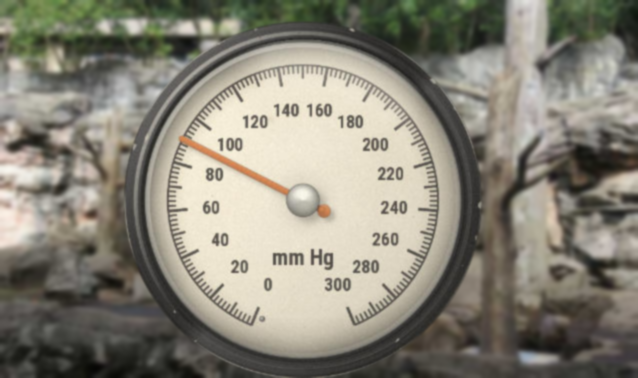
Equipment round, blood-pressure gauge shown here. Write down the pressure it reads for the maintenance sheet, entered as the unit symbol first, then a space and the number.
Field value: mmHg 90
